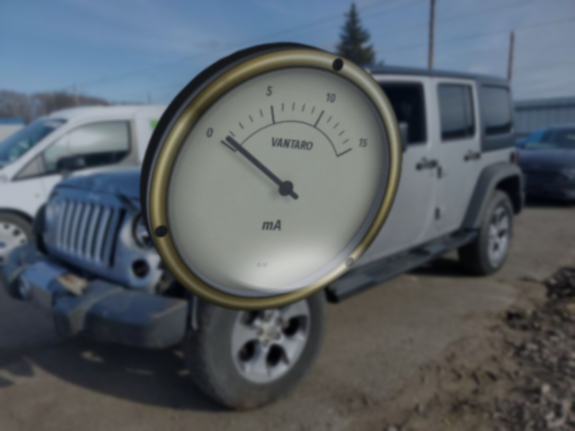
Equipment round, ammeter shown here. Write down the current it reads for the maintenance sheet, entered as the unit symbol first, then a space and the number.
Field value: mA 0.5
